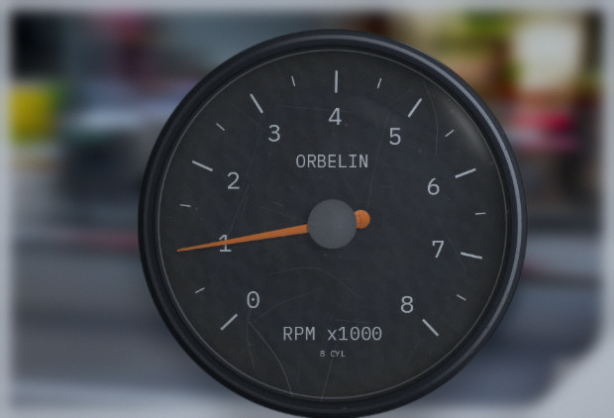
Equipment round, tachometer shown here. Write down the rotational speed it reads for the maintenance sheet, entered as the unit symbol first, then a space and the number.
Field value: rpm 1000
